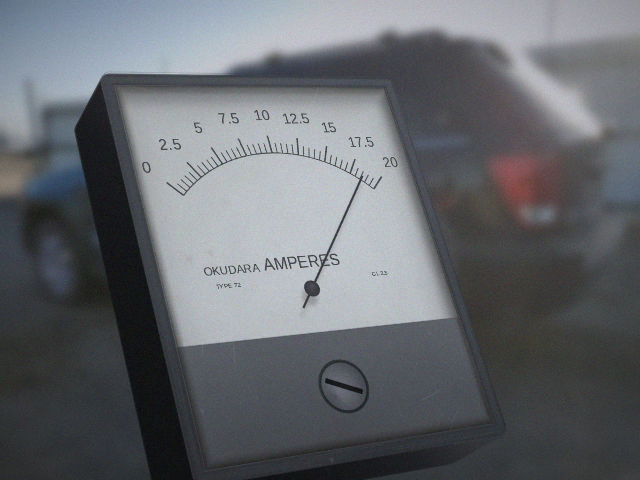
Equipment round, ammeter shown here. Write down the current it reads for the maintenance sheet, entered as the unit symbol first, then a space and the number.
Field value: A 18.5
